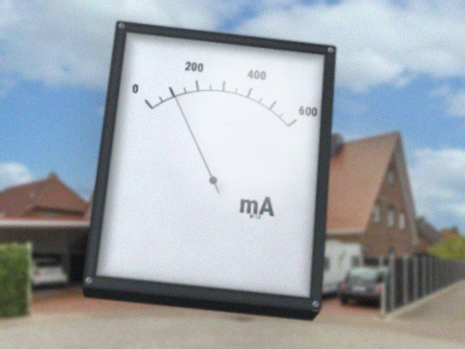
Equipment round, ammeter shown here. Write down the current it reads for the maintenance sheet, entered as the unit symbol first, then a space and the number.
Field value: mA 100
